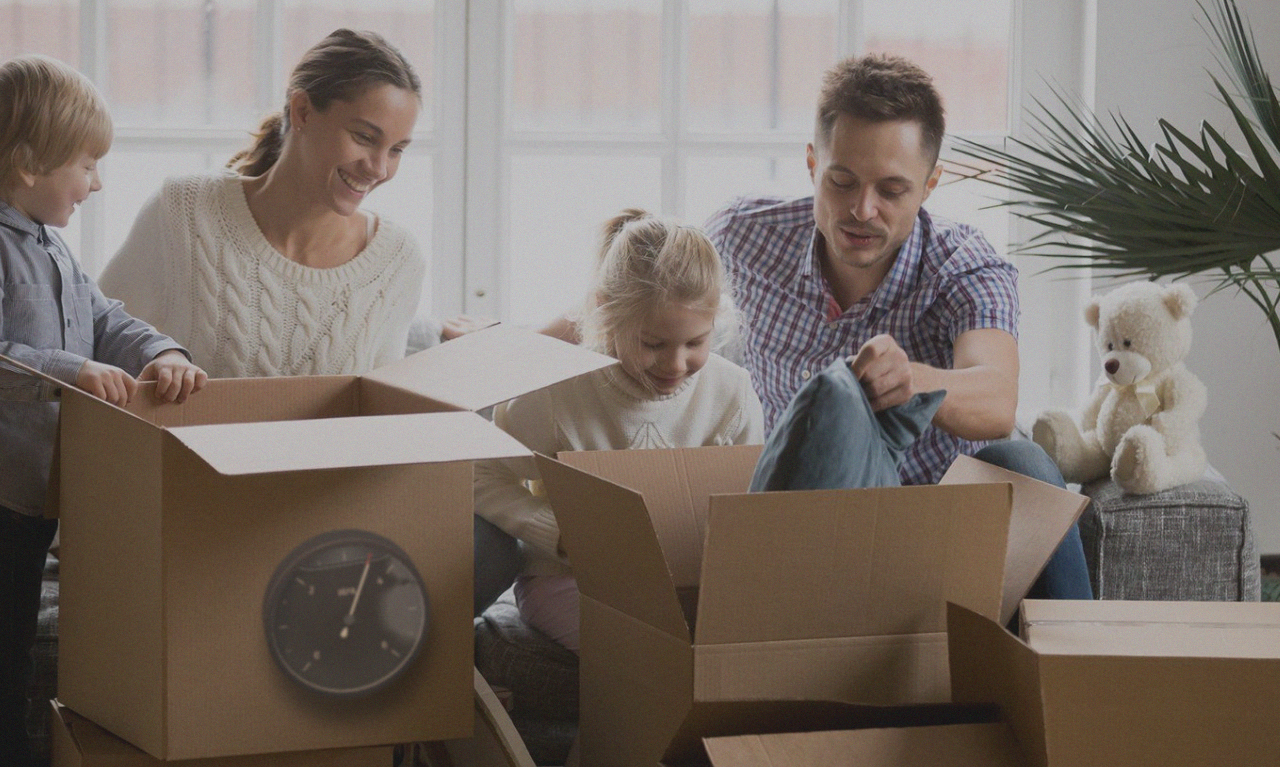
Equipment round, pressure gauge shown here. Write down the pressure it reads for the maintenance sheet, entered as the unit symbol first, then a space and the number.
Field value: MPa 3.5
